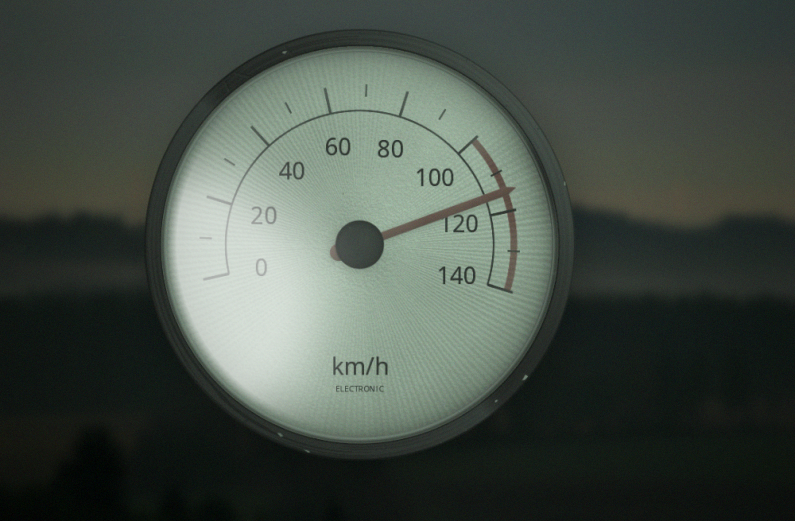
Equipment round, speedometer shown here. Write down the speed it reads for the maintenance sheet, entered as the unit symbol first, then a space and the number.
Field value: km/h 115
